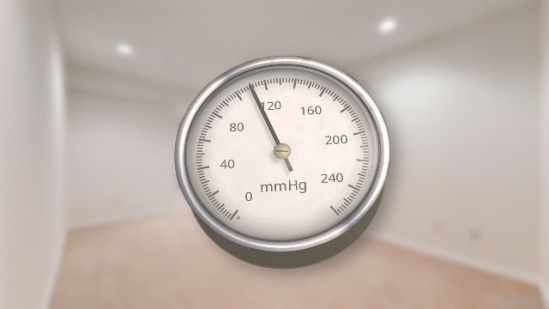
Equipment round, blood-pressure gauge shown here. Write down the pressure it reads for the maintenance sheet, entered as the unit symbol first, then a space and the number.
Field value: mmHg 110
